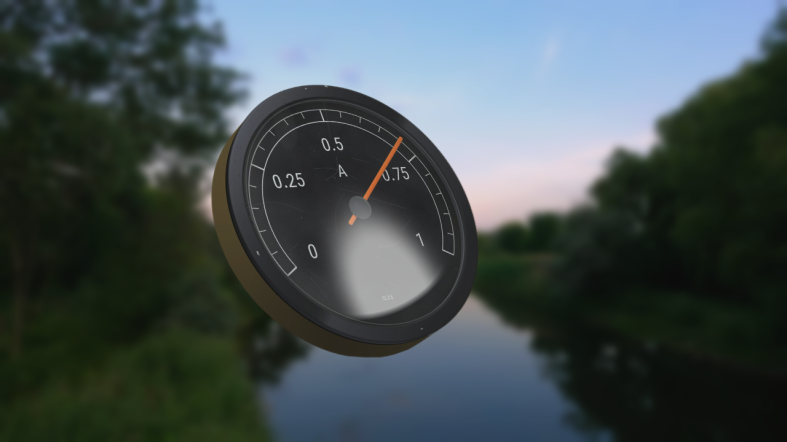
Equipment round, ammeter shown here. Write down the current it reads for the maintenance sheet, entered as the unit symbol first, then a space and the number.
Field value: A 0.7
